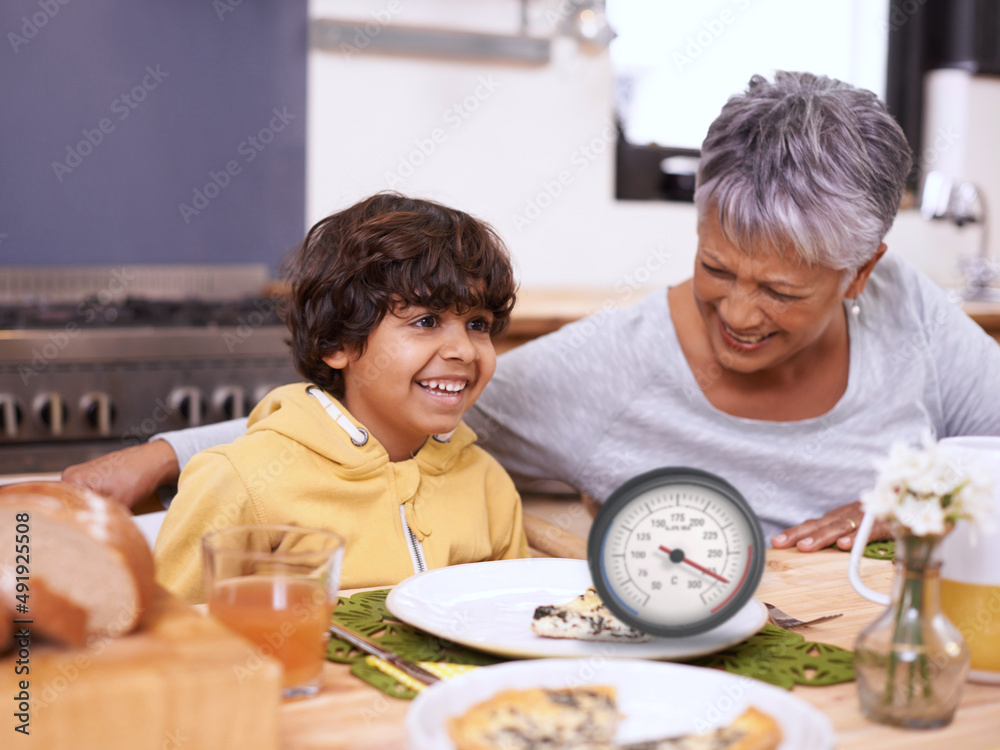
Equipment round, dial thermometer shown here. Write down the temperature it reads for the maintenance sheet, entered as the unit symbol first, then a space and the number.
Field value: °C 275
